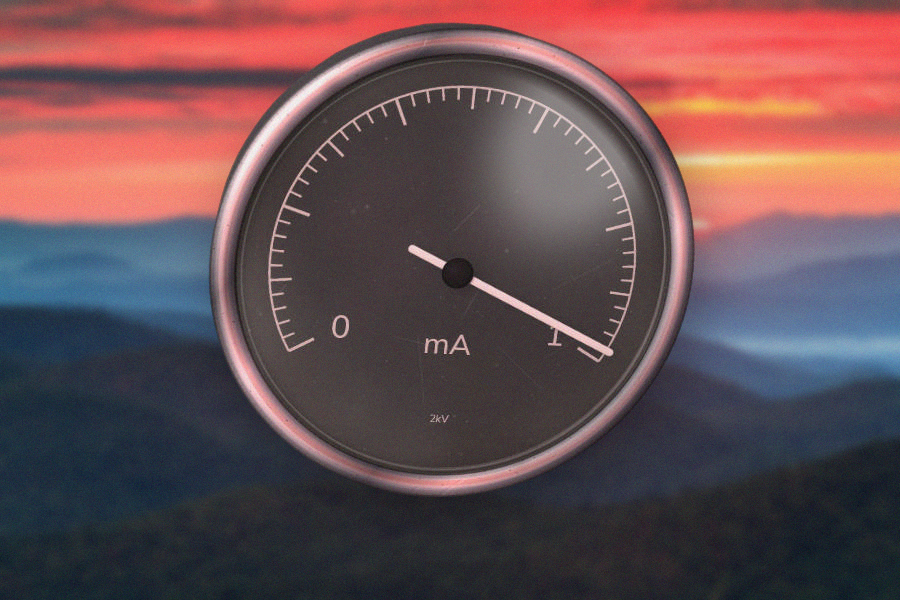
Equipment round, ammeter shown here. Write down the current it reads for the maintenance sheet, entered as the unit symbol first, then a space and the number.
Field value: mA 0.98
